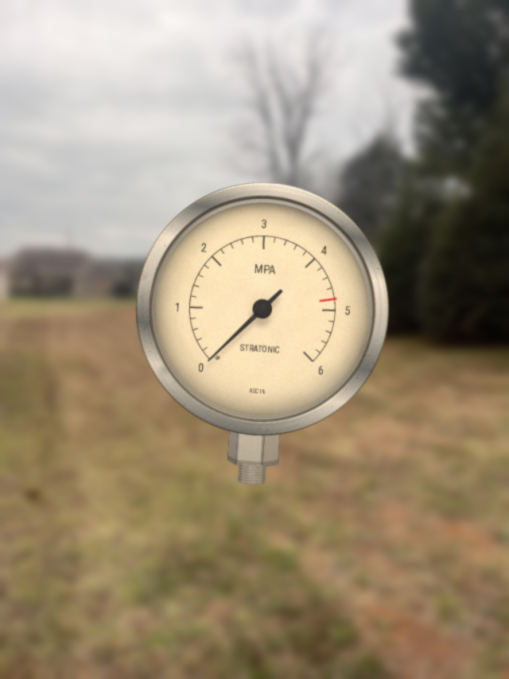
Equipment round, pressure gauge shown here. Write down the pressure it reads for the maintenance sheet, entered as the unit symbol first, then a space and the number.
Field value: MPa 0
